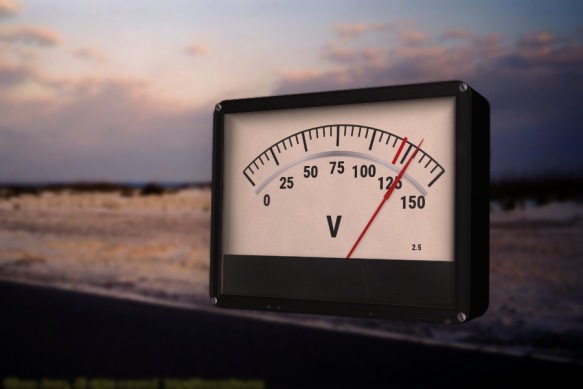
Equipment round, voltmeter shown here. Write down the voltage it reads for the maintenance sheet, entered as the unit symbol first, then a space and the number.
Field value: V 130
